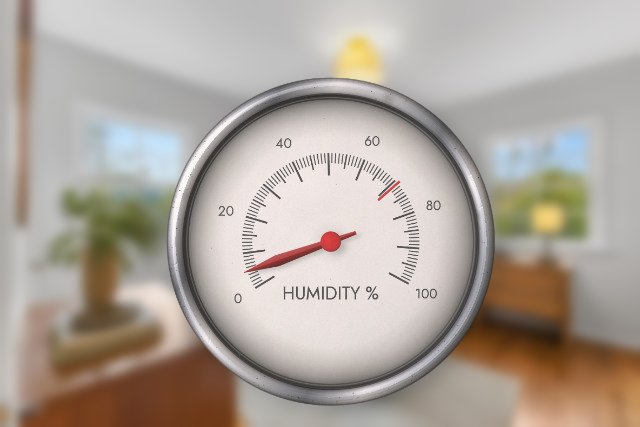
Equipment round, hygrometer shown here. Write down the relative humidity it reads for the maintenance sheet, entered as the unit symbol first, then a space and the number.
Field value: % 5
